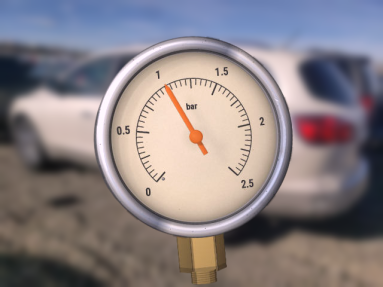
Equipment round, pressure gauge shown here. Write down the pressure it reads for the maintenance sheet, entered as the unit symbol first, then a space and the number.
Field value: bar 1
